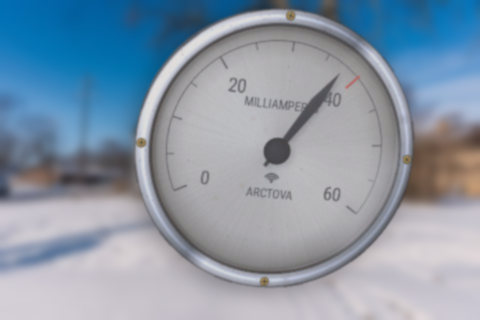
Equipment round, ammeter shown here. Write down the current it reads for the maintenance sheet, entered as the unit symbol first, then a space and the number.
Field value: mA 37.5
